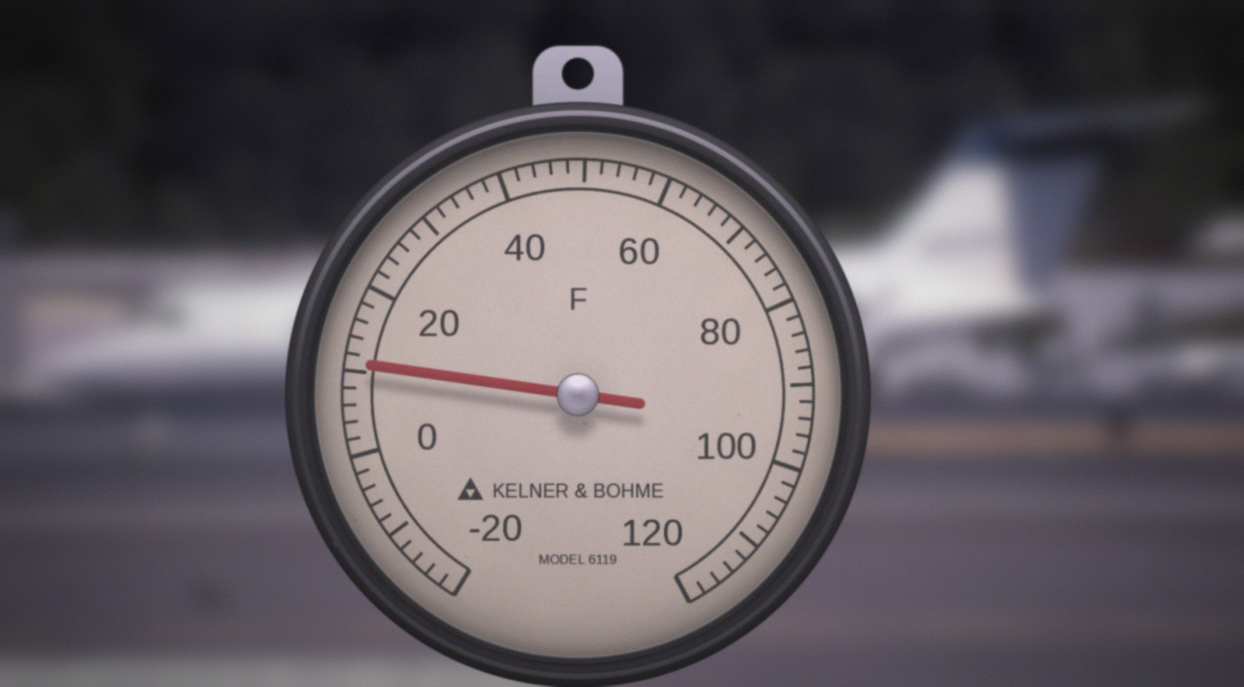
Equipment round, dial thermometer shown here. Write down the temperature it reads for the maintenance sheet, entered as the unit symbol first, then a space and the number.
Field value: °F 11
